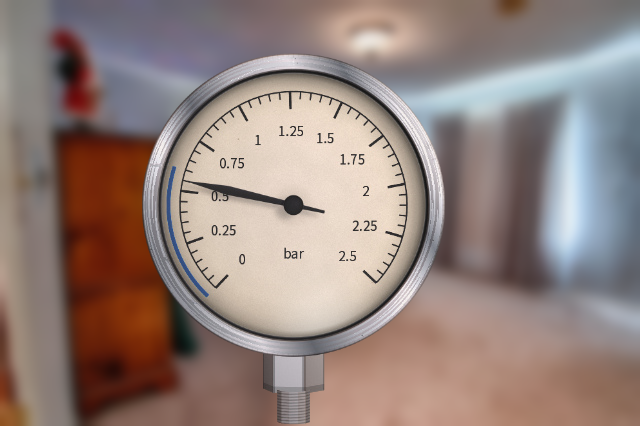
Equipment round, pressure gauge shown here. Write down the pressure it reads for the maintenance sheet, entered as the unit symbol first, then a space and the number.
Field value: bar 0.55
